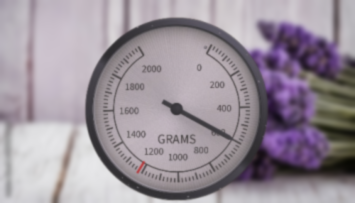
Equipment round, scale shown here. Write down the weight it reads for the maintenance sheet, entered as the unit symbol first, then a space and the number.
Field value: g 600
